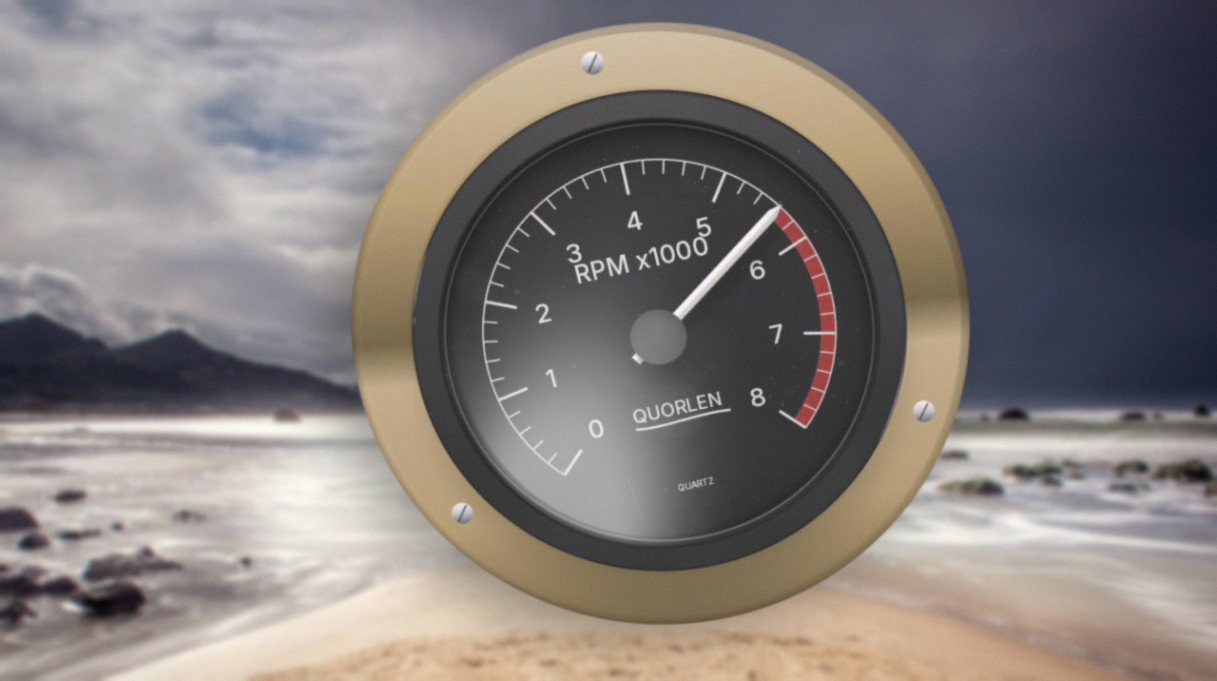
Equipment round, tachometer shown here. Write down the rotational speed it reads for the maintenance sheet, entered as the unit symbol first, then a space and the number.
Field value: rpm 5600
